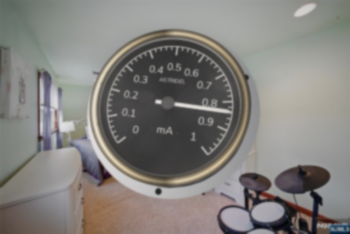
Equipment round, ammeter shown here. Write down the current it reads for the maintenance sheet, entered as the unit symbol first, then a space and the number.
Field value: mA 0.84
